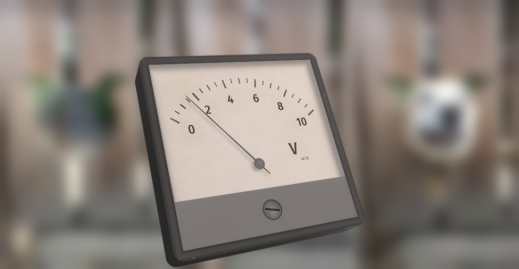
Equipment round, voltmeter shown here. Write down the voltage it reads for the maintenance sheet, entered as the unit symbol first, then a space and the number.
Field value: V 1.5
